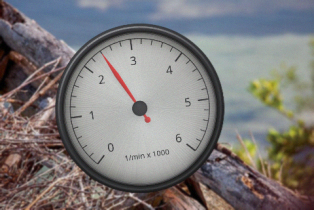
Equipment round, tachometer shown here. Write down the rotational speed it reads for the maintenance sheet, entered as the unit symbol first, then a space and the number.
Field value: rpm 2400
